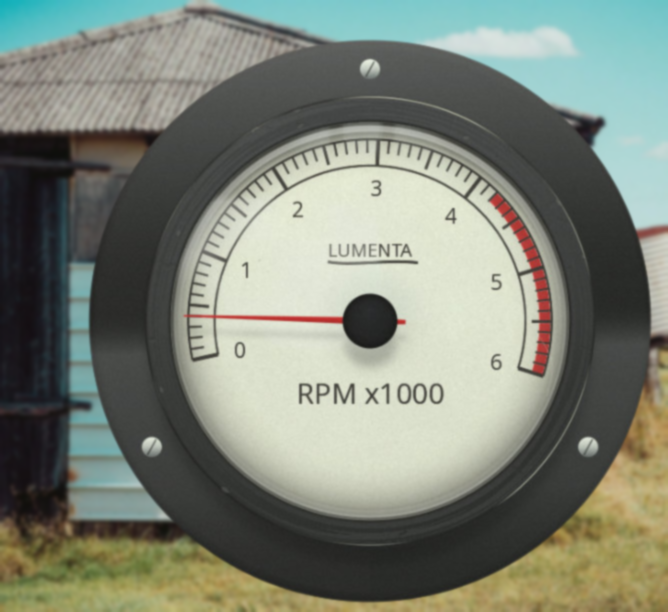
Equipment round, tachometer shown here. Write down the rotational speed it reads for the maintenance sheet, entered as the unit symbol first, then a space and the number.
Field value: rpm 400
